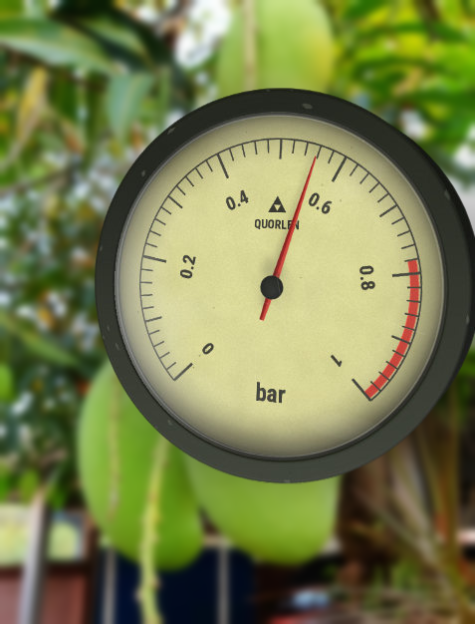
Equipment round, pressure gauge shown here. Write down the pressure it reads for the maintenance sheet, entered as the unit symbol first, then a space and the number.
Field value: bar 0.56
